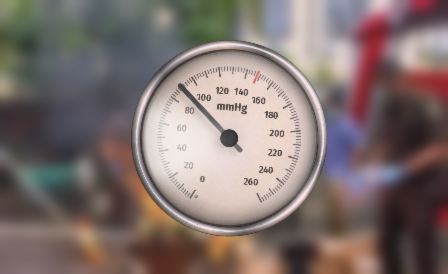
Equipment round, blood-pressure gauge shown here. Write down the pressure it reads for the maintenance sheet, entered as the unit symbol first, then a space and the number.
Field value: mmHg 90
